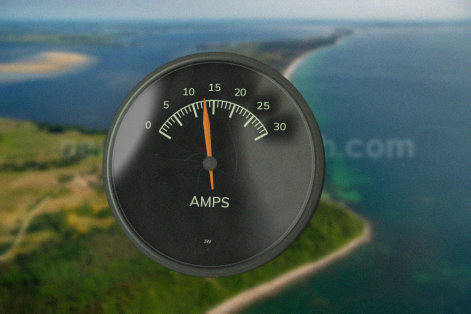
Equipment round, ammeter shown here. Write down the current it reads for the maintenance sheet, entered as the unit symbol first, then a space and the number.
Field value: A 13
